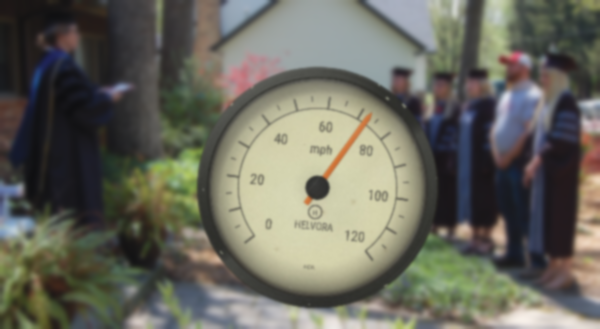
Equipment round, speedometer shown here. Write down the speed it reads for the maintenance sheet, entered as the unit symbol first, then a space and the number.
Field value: mph 72.5
